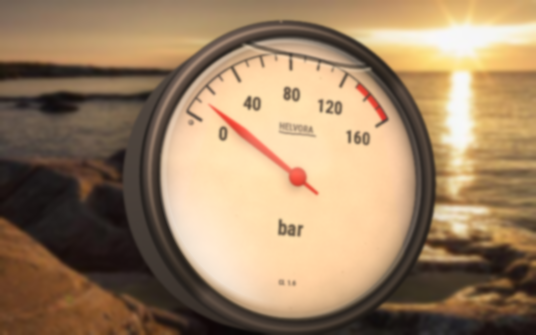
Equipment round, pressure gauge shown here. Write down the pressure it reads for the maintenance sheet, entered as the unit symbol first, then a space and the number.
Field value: bar 10
